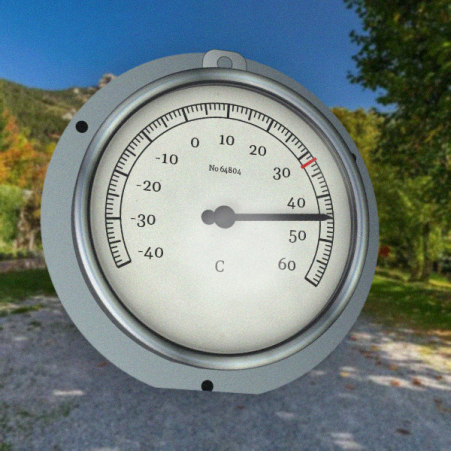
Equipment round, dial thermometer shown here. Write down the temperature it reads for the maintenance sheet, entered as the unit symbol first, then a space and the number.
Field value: °C 45
